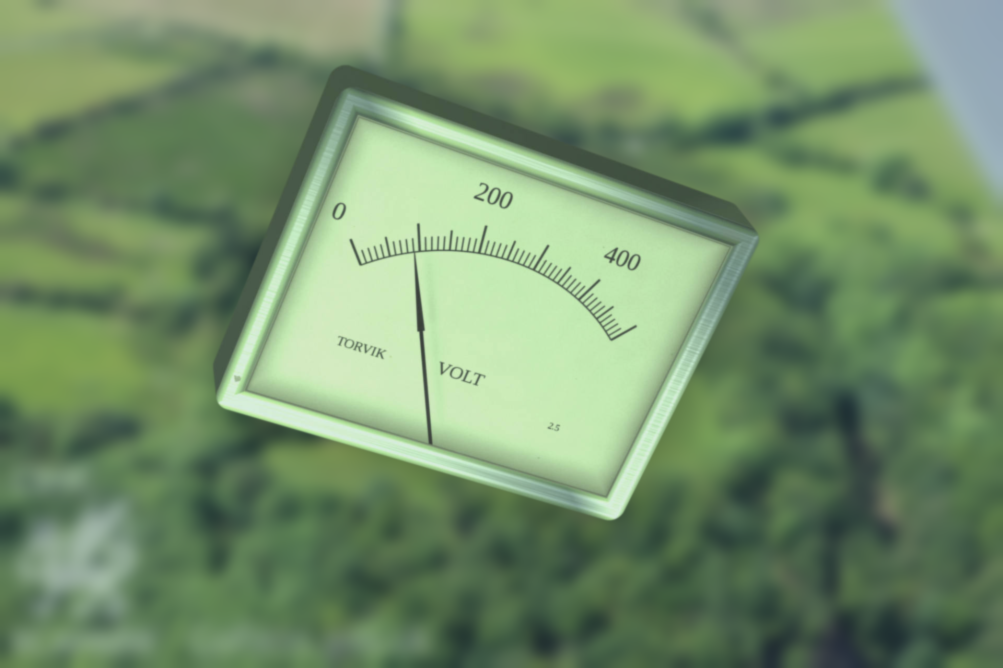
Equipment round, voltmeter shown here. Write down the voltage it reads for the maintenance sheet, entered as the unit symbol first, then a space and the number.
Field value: V 90
